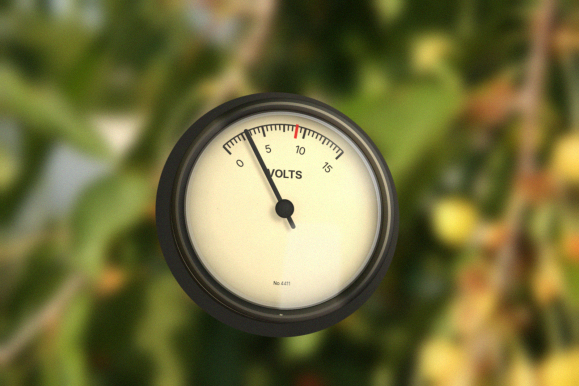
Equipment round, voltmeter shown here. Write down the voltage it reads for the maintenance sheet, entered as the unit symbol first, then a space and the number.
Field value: V 3
